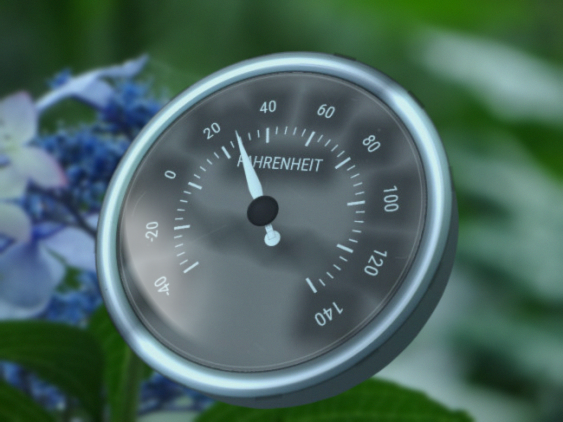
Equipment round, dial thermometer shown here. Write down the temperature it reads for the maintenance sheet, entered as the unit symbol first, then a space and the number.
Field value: °F 28
